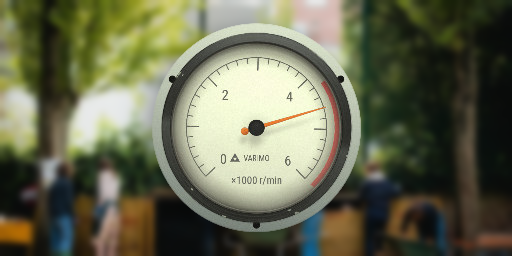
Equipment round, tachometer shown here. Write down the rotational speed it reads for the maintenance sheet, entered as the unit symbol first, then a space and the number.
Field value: rpm 4600
